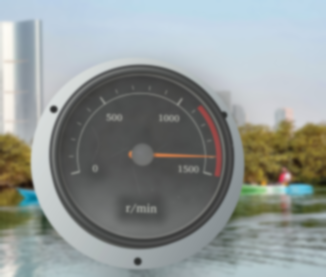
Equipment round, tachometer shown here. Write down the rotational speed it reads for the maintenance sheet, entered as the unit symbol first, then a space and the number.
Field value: rpm 1400
